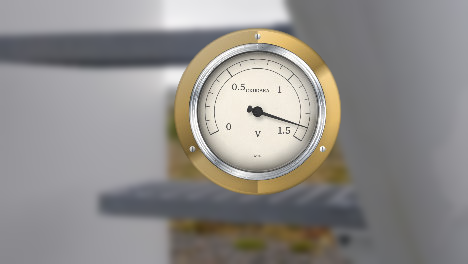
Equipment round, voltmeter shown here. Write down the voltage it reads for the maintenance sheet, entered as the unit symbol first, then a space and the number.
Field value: V 1.4
